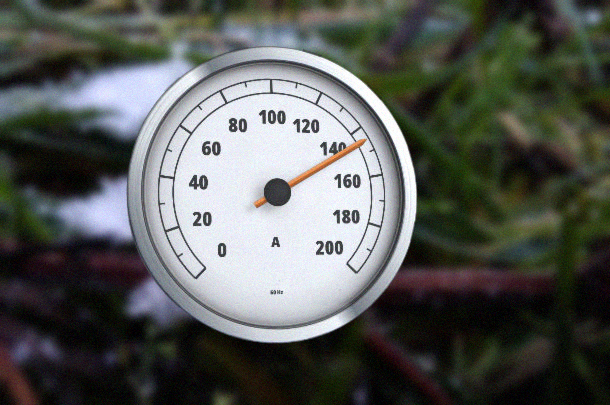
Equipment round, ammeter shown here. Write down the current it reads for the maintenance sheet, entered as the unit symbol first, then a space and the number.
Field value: A 145
